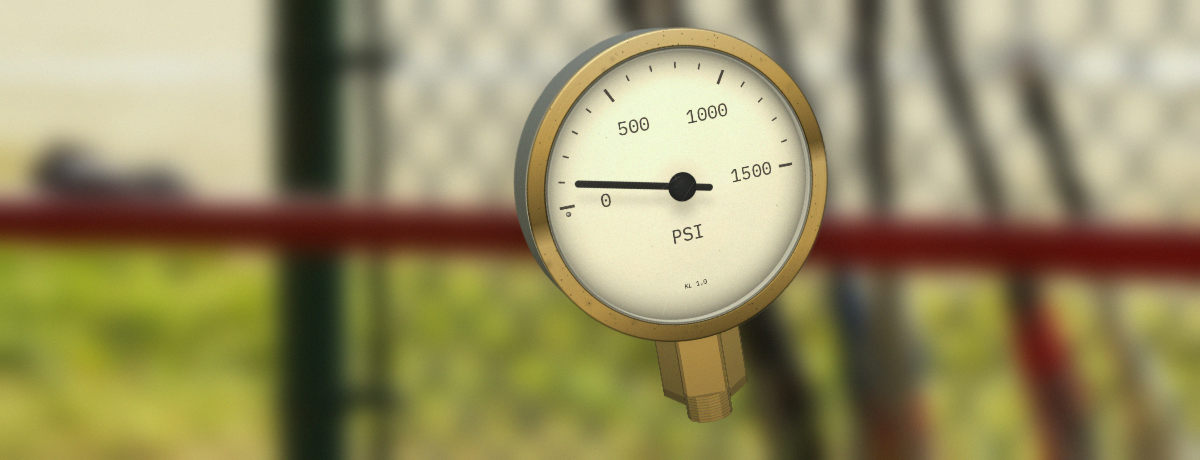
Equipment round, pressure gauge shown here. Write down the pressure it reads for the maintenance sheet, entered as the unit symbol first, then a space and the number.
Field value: psi 100
